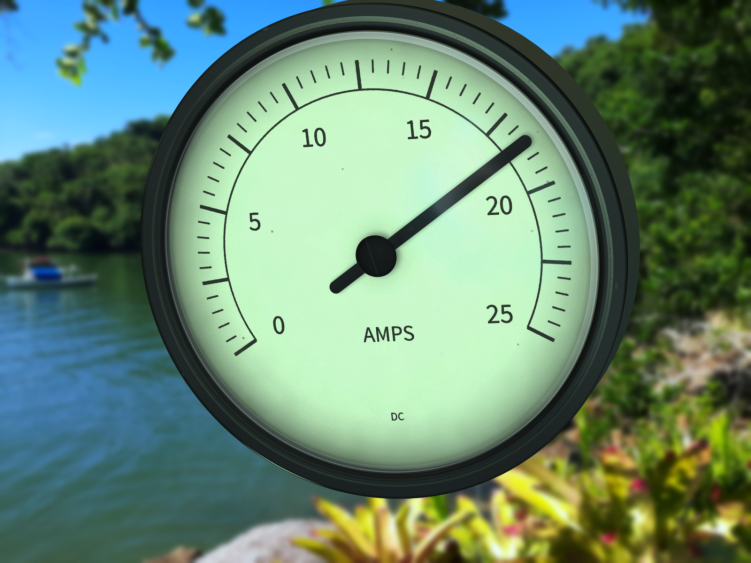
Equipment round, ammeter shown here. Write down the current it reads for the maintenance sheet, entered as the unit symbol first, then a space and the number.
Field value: A 18.5
